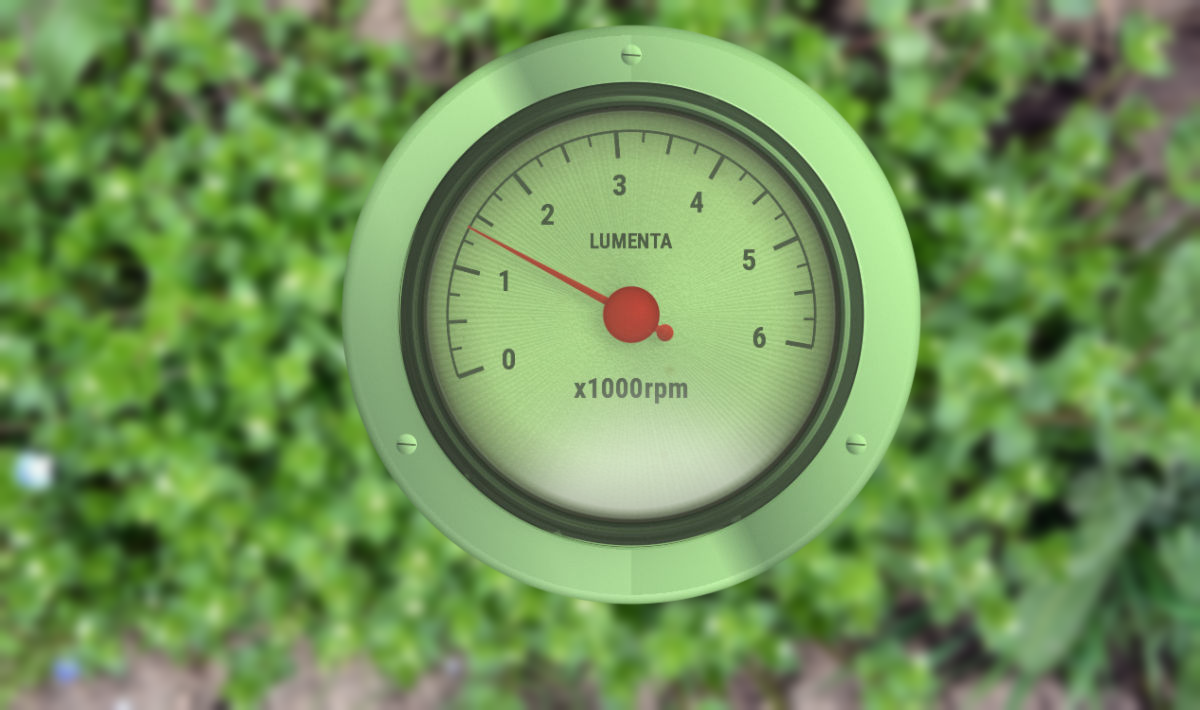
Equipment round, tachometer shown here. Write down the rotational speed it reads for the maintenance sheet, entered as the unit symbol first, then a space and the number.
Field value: rpm 1375
